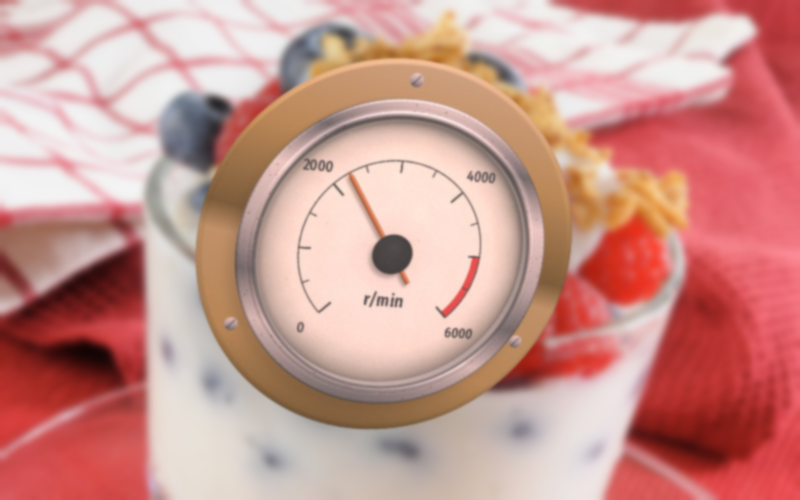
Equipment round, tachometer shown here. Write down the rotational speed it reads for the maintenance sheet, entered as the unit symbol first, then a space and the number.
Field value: rpm 2250
